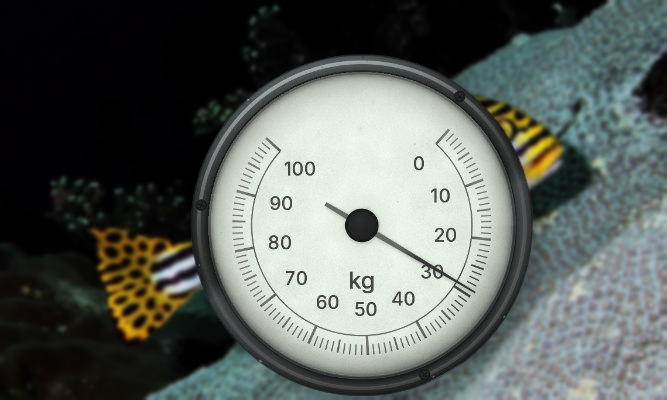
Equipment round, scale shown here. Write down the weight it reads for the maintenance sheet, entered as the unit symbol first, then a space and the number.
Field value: kg 29
